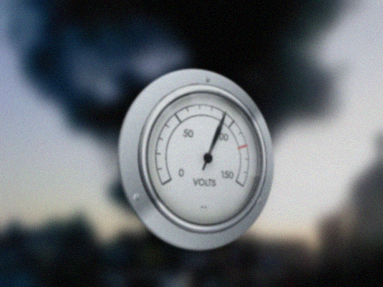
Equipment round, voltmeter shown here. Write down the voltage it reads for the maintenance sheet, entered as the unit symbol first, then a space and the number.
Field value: V 90
